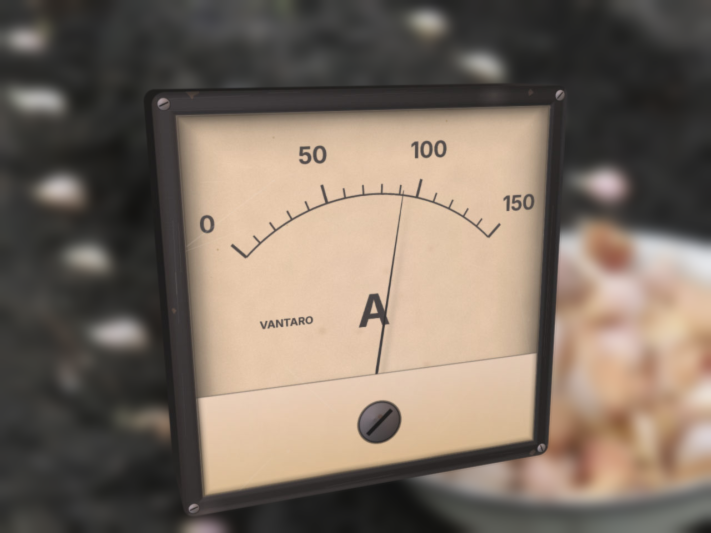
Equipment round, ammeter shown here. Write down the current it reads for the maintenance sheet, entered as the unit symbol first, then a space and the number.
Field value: A 90
